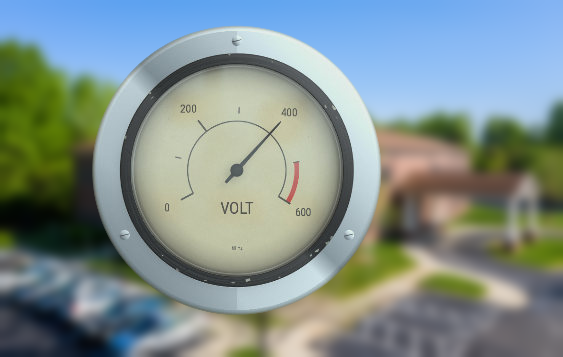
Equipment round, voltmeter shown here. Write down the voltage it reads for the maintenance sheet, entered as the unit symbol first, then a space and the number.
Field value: V 400
